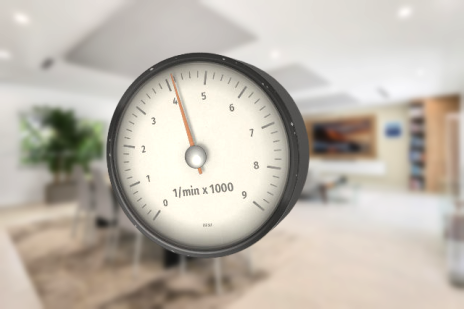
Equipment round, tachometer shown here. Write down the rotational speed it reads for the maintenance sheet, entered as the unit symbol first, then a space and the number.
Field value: rpm 4200
